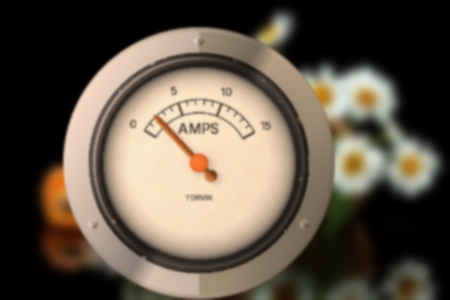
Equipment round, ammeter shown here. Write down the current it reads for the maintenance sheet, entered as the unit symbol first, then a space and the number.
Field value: A 2
